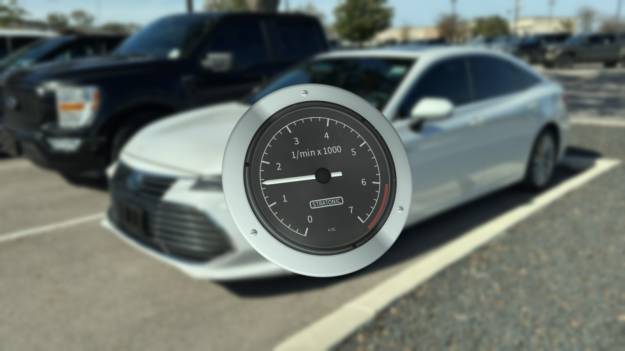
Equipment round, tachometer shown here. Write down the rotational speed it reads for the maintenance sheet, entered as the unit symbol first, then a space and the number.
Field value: rpm 1500
